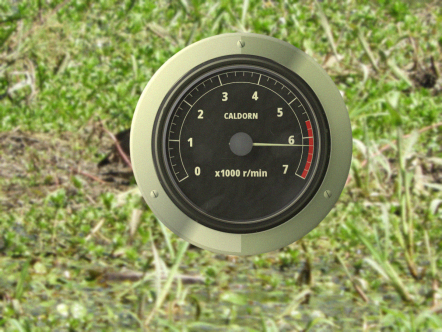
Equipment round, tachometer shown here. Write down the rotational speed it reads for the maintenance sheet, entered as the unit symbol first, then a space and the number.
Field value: rpm 6200
